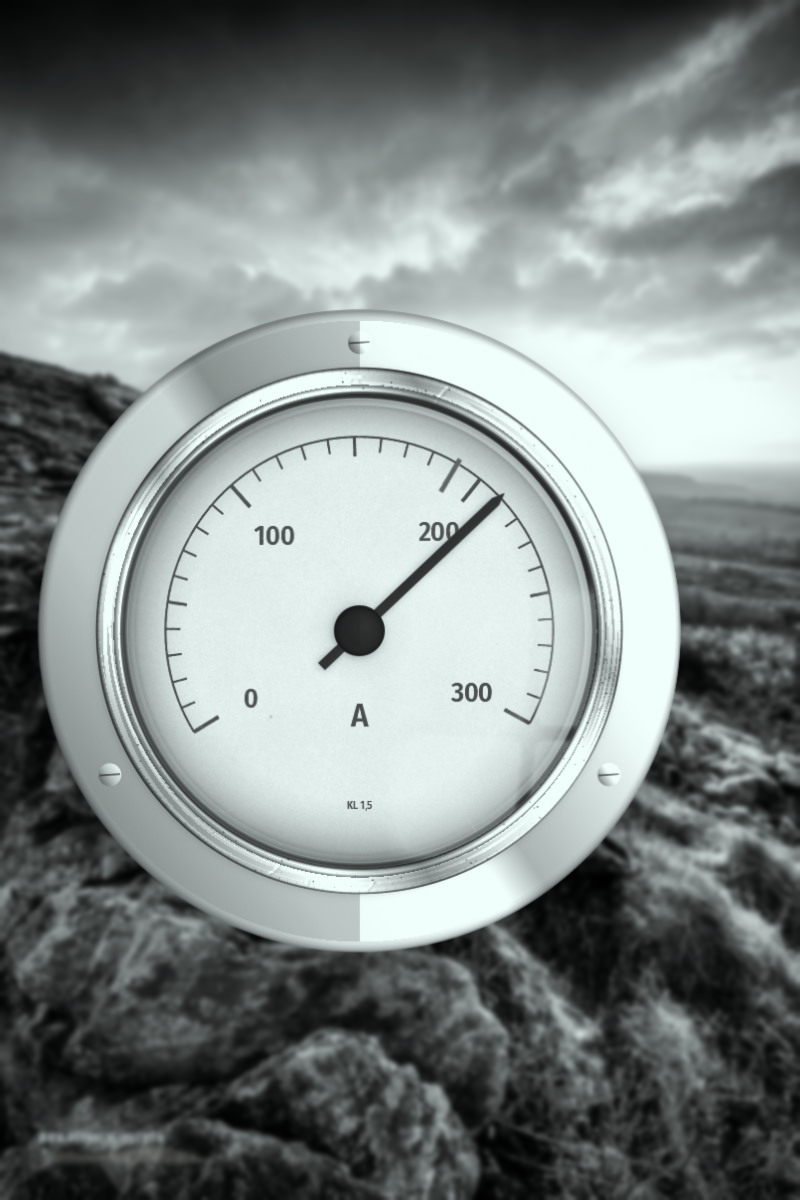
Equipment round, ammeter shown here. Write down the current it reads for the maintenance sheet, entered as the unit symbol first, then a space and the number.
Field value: A 210
